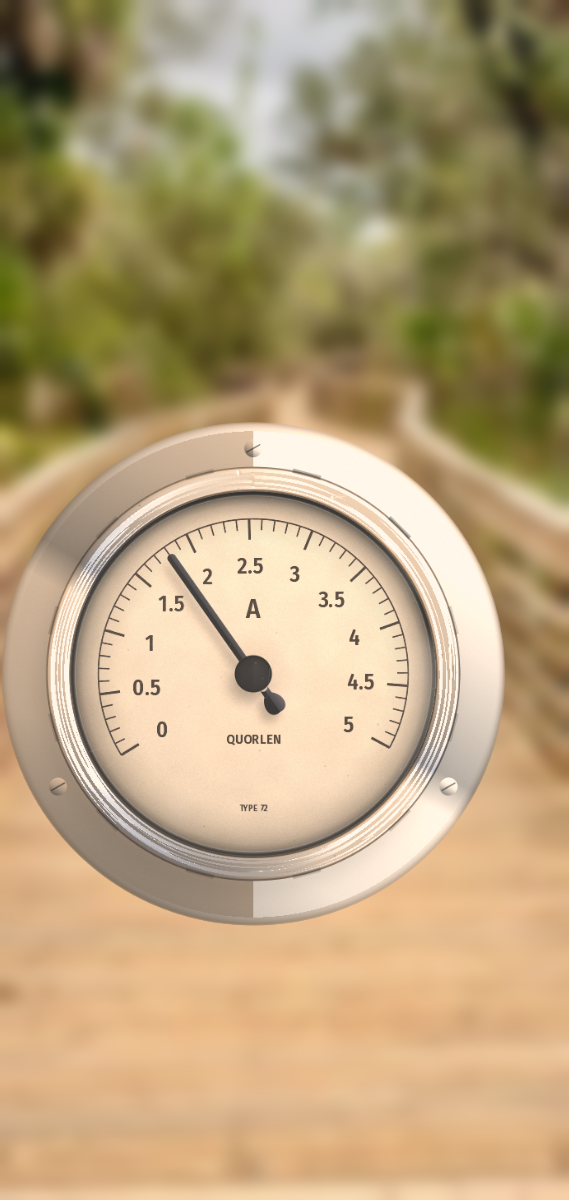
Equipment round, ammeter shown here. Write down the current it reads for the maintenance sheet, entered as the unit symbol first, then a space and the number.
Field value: A 1.8
